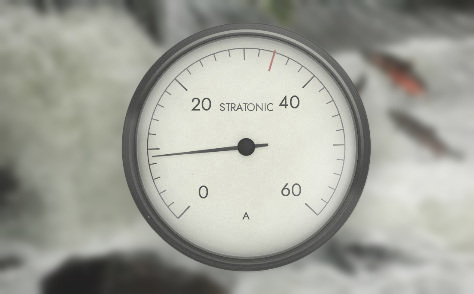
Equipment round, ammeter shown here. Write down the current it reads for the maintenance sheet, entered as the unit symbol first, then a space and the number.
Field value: A 9
